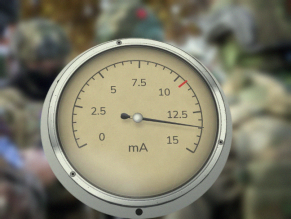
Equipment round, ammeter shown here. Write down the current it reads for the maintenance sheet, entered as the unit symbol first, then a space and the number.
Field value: mA 13.5
